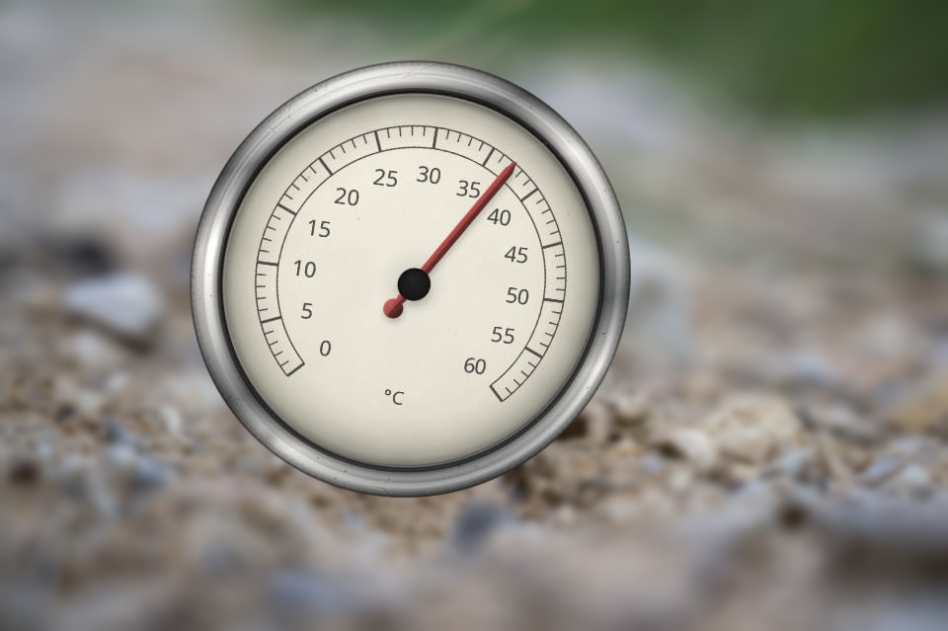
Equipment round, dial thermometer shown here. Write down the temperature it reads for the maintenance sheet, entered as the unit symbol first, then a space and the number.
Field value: °C 37
